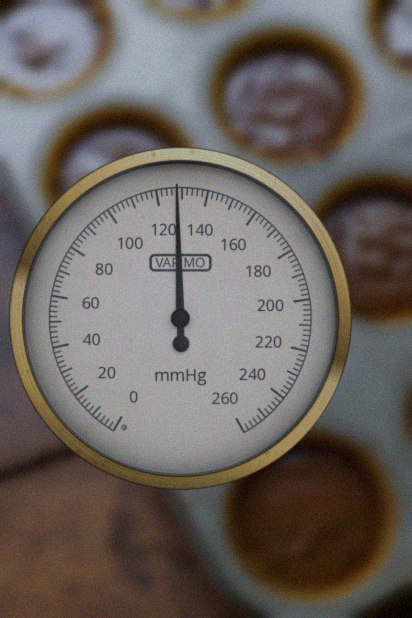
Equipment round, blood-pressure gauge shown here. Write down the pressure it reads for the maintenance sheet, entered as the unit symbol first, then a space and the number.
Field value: mmHg 128
